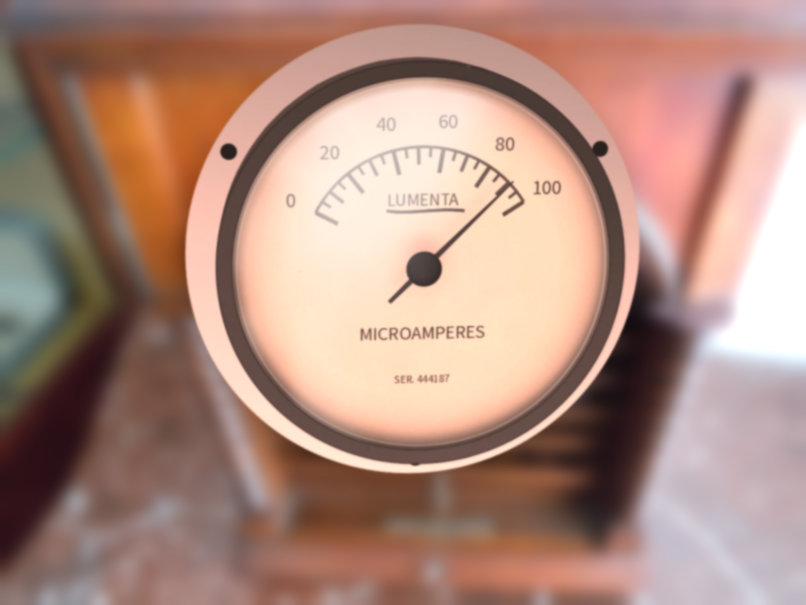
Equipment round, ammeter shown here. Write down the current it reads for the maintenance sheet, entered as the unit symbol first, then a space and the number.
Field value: µA 90
